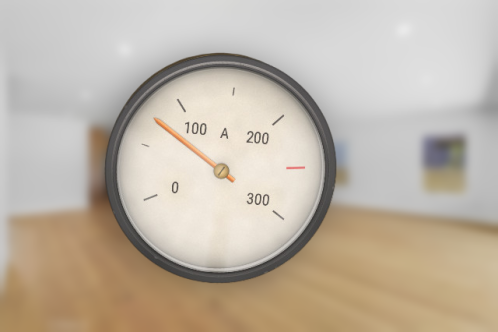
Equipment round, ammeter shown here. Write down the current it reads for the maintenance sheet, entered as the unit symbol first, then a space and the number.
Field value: A 75
